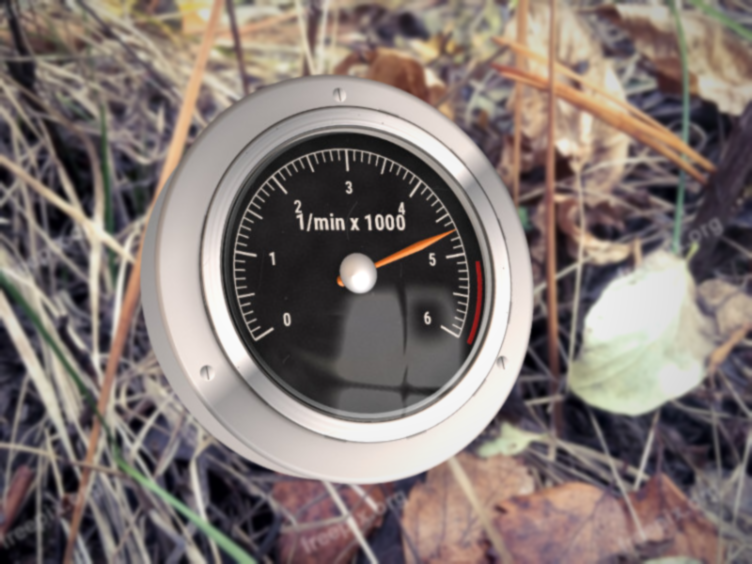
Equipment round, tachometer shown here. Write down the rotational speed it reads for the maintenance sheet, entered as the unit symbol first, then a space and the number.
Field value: rpm 4700
